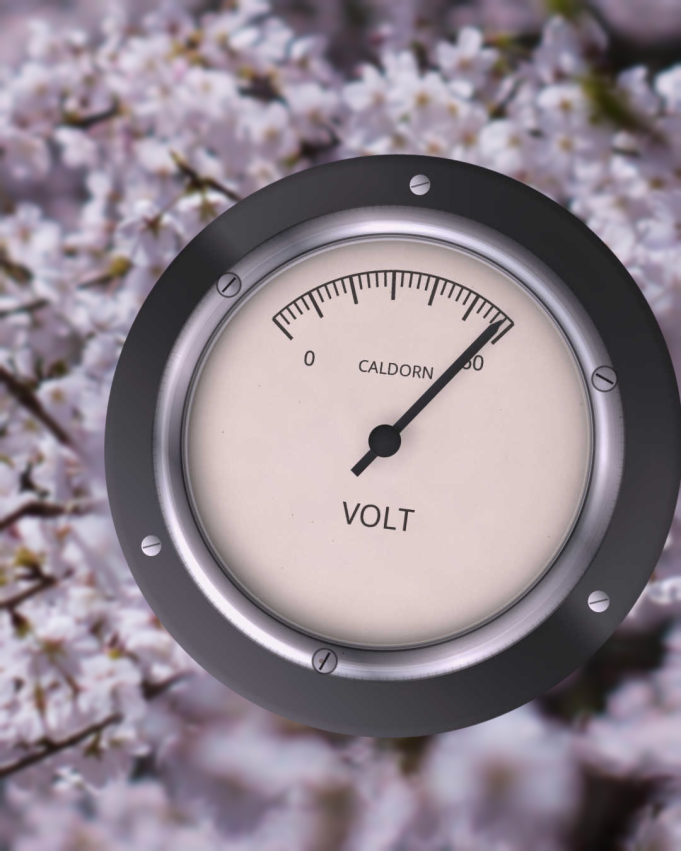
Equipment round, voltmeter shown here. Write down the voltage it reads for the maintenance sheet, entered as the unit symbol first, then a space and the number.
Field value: V 58
